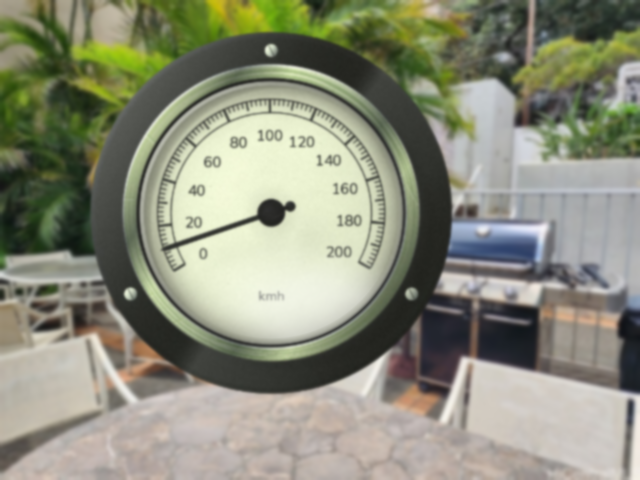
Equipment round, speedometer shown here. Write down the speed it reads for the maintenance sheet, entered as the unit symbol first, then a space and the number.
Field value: km/h 10
